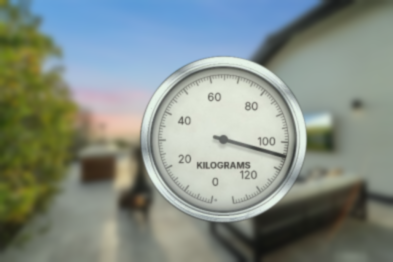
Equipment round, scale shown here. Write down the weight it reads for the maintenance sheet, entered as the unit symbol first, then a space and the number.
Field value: kg 105
